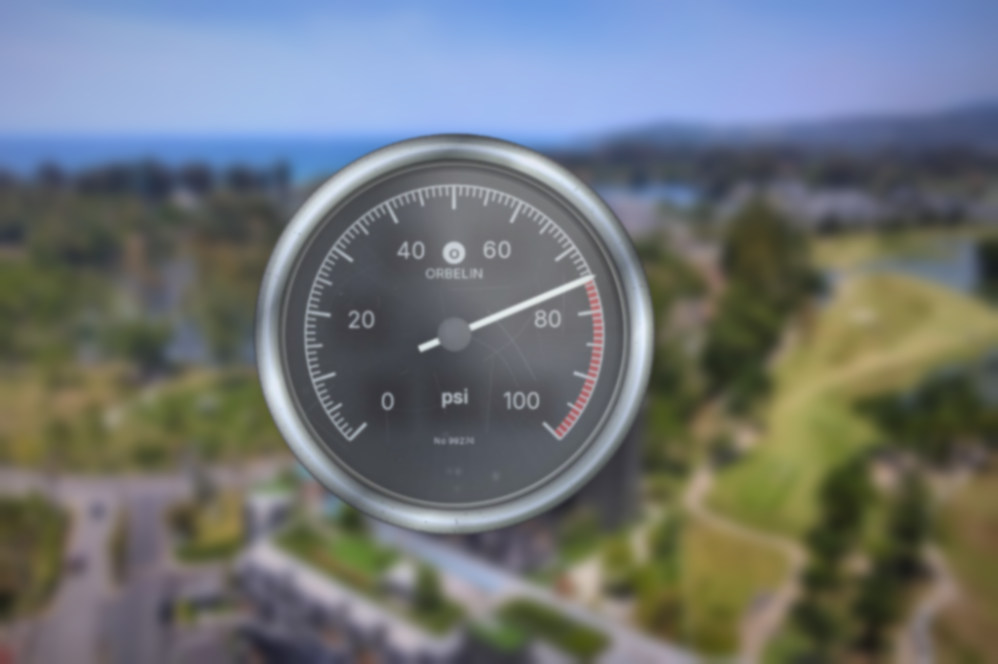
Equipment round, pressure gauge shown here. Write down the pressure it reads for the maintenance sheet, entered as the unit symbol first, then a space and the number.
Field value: psi 75
